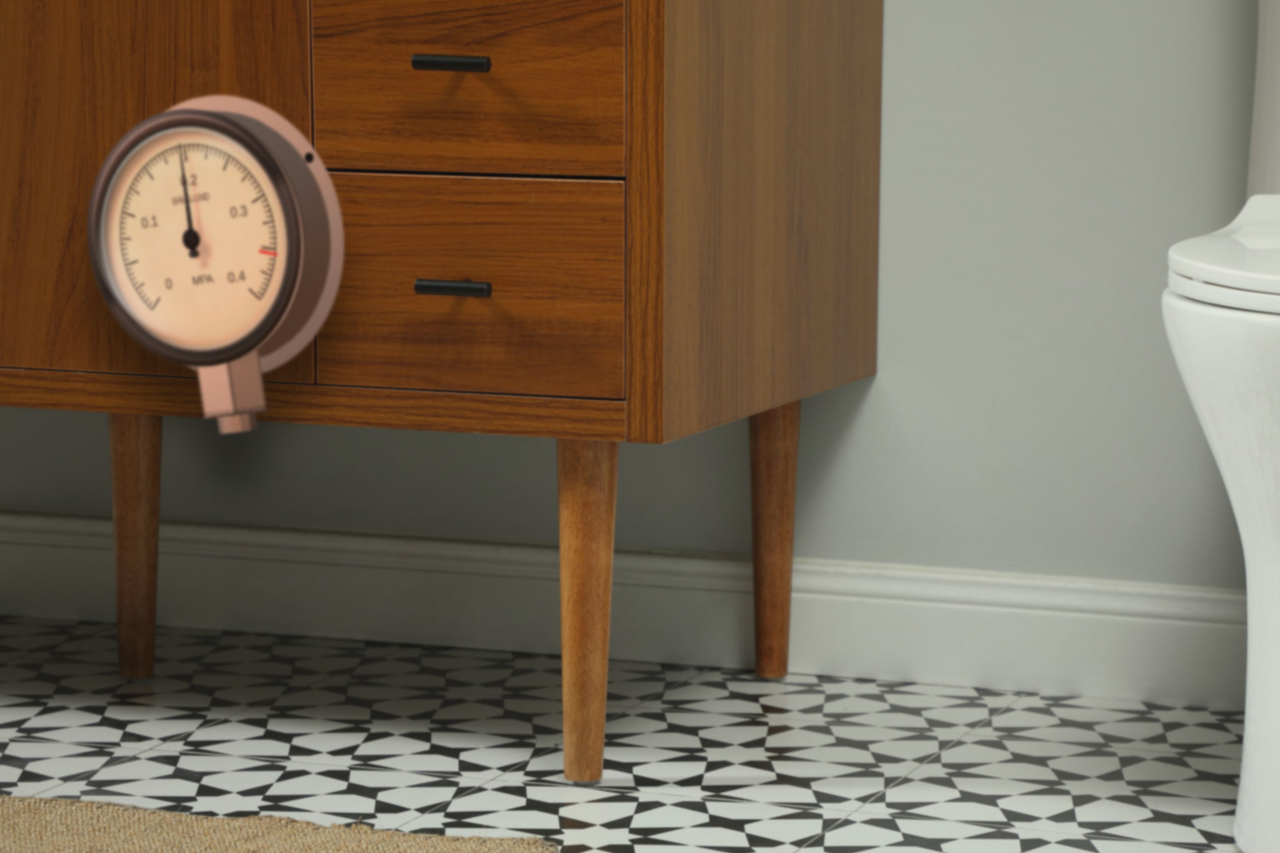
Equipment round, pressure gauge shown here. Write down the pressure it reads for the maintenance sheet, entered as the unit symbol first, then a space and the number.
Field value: MPa 0.2
